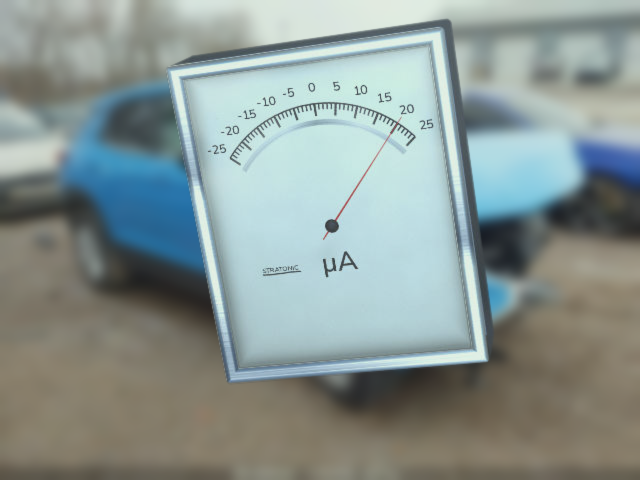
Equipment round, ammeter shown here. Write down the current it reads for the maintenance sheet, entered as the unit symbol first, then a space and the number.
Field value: µA 20
